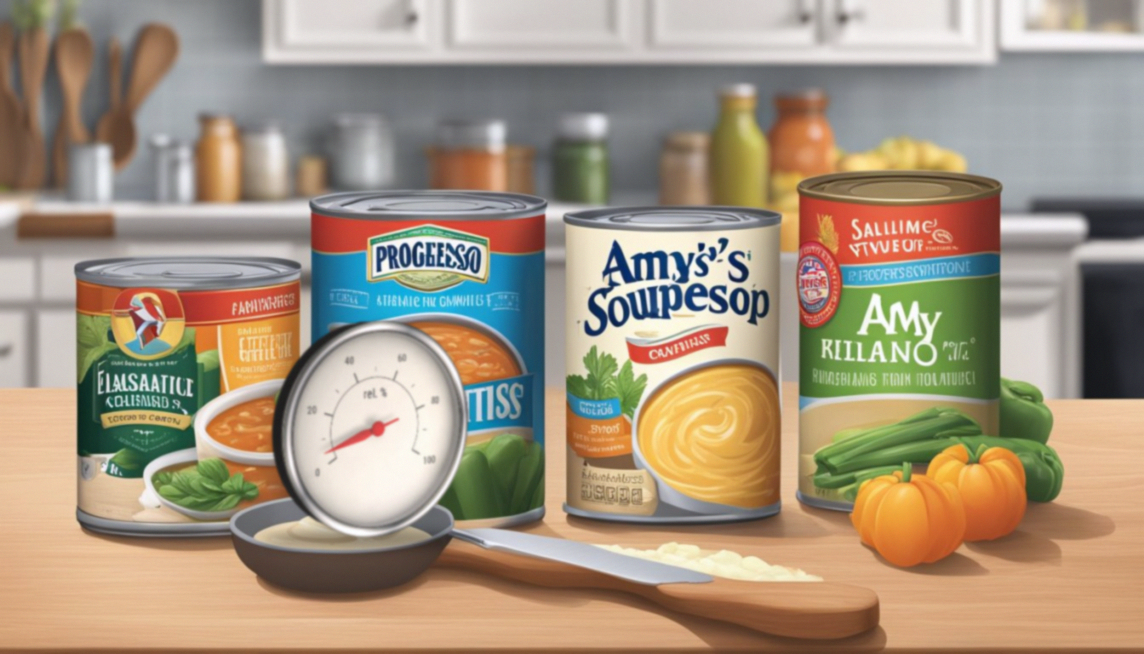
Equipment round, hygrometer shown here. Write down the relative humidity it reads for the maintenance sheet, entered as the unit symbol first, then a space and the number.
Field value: % 5
